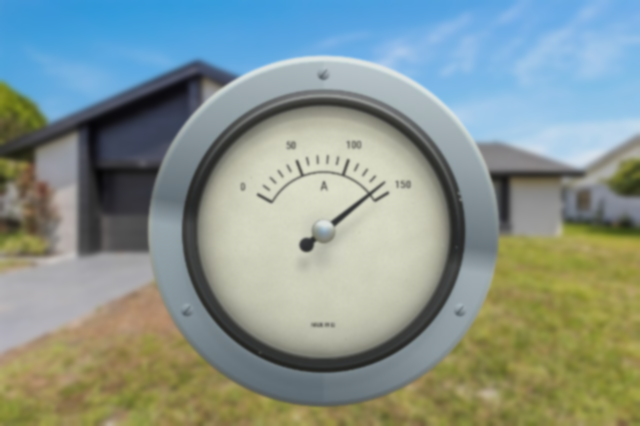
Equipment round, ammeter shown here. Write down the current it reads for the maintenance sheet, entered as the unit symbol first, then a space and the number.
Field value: A 140
